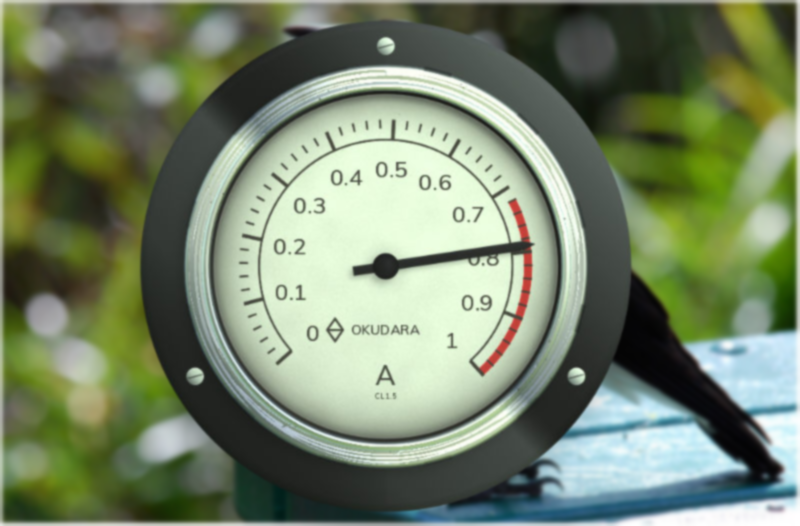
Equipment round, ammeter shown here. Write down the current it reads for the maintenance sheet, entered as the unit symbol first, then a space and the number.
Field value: A 0.79
